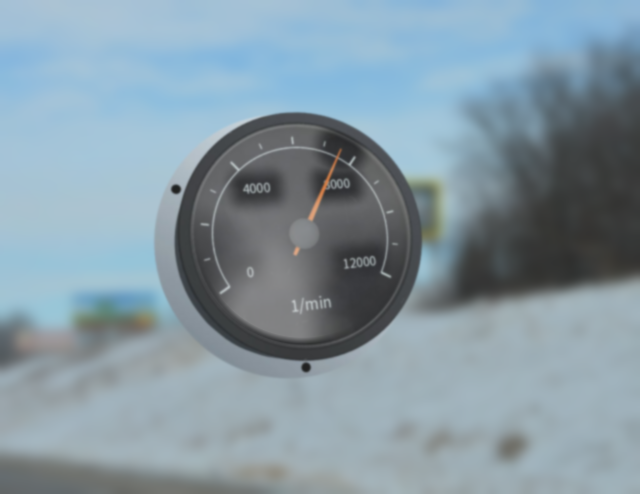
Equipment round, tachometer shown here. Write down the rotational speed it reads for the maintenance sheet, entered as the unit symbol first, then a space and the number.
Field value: rpm 7500
